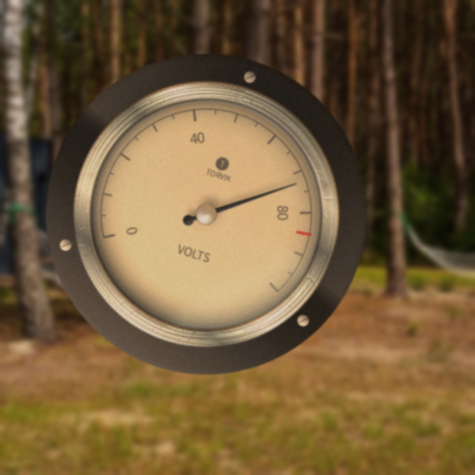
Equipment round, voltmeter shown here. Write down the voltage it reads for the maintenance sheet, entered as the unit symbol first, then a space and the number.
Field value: V 72.5
